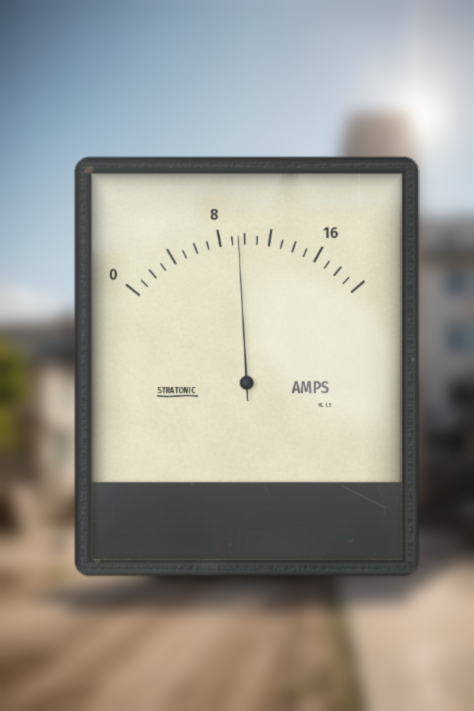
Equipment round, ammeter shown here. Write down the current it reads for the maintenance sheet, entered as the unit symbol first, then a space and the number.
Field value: A 9.5
